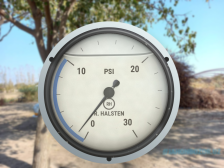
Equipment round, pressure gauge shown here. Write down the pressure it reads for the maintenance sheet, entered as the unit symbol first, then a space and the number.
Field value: psi 1
